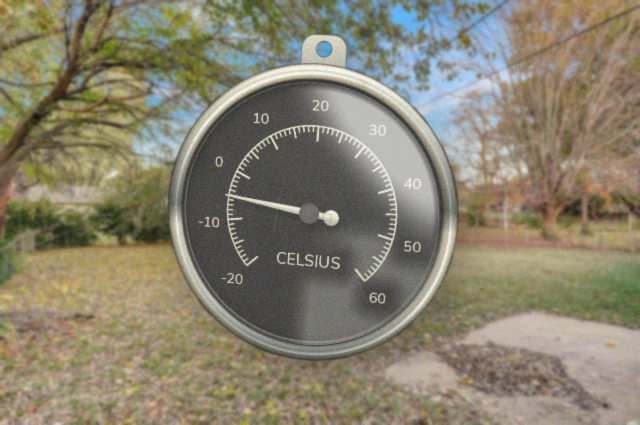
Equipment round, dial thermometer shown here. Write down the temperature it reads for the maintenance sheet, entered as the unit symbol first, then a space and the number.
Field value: °C -5
